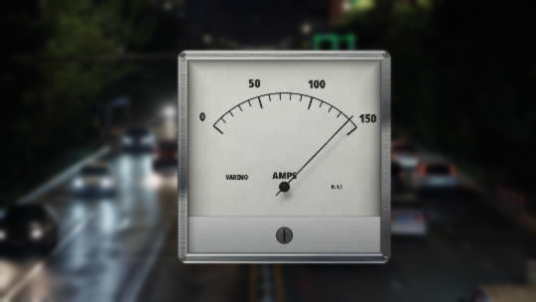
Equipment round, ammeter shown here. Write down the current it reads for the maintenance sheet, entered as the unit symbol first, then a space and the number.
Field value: A 140
